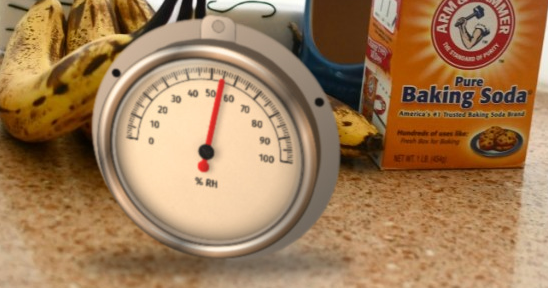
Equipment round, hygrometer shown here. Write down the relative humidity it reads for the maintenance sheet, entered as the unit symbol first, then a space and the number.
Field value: % 55
